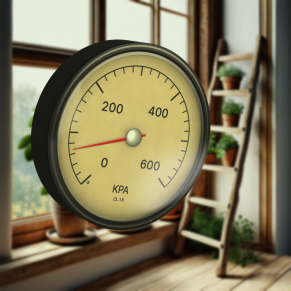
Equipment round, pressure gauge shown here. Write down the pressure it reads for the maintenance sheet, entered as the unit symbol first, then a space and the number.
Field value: kPa 70
